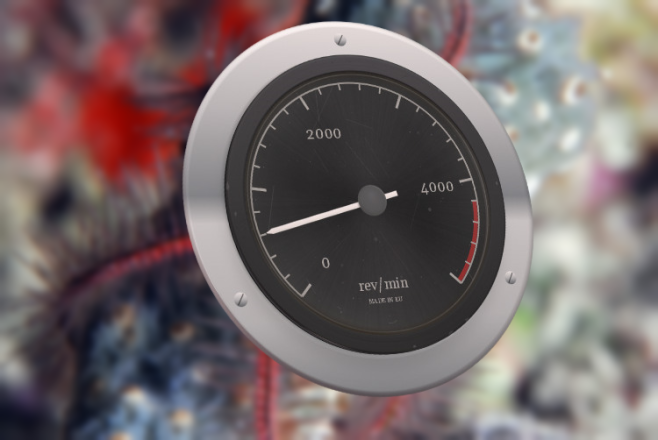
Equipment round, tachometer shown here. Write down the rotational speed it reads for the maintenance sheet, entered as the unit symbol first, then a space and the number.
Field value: rpm 600
